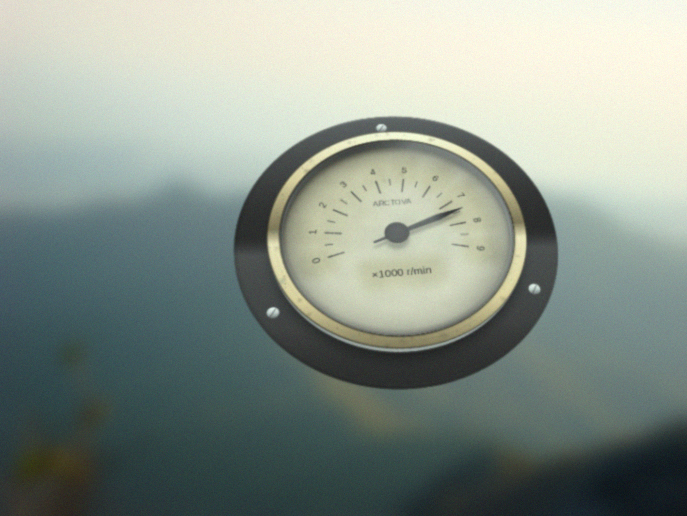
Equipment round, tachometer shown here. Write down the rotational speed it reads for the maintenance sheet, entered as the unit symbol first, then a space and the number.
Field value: rpm 7500
